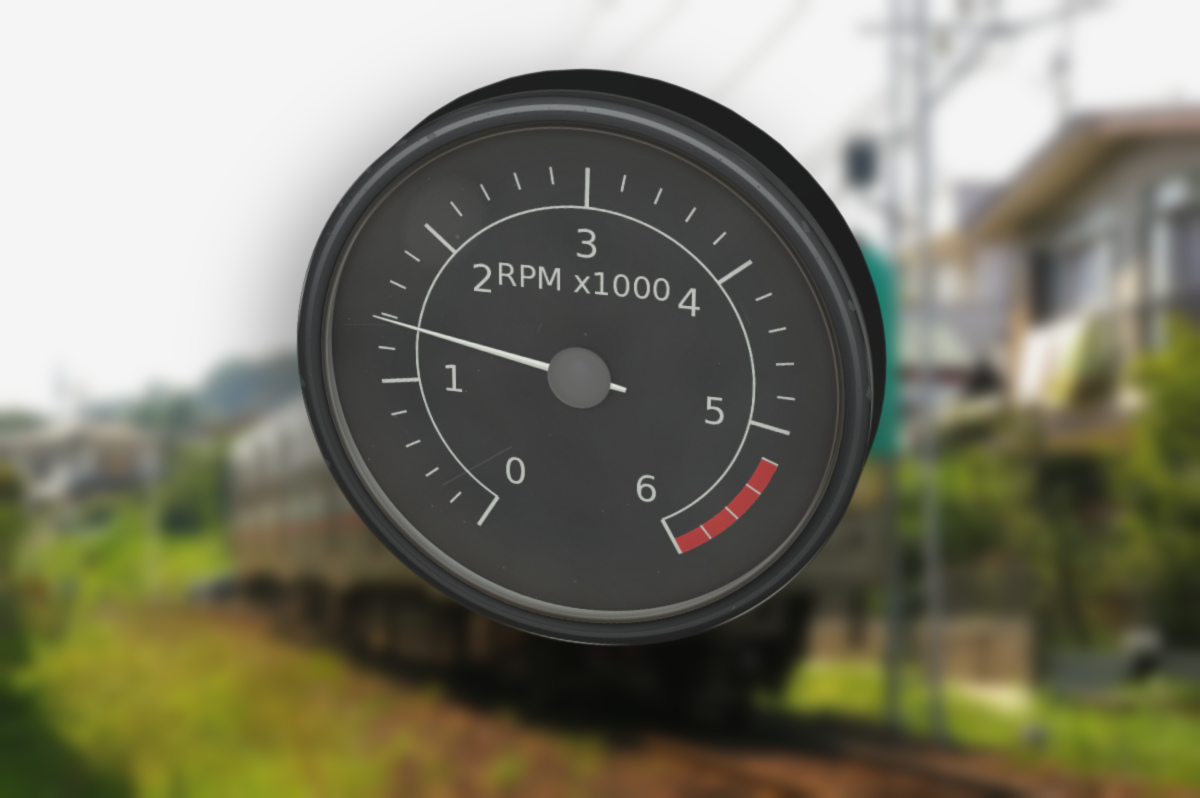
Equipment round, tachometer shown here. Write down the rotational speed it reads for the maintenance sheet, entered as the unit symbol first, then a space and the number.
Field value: rpm 1400
